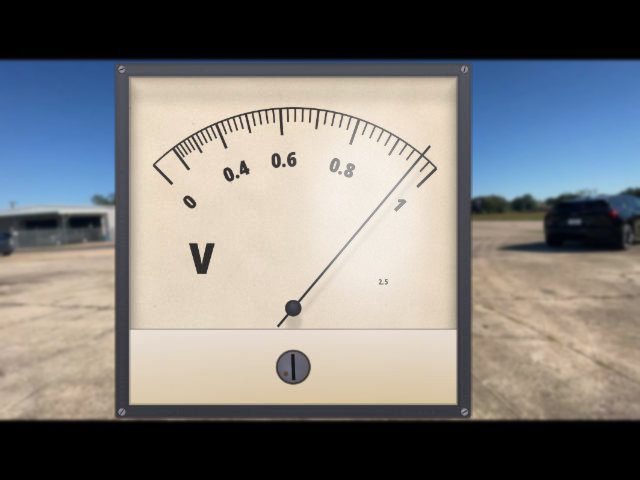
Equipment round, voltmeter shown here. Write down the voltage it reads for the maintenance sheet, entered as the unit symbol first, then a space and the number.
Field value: V 0.96
